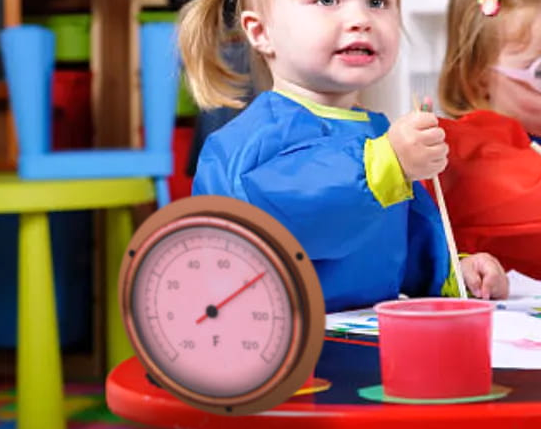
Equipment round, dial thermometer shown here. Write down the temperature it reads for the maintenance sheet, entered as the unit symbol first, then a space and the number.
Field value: °F 80
